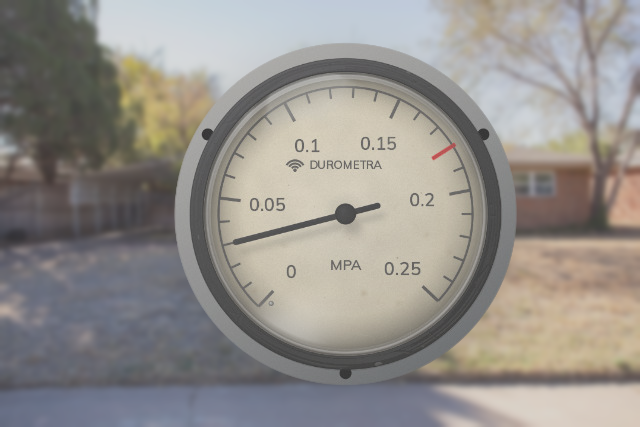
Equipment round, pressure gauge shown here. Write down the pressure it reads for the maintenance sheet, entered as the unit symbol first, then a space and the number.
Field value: MPa 0.03
